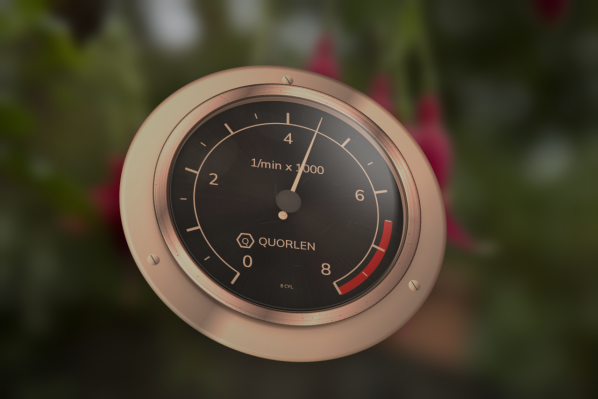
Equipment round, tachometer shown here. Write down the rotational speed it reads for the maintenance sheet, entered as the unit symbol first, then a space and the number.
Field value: rpm 4500
